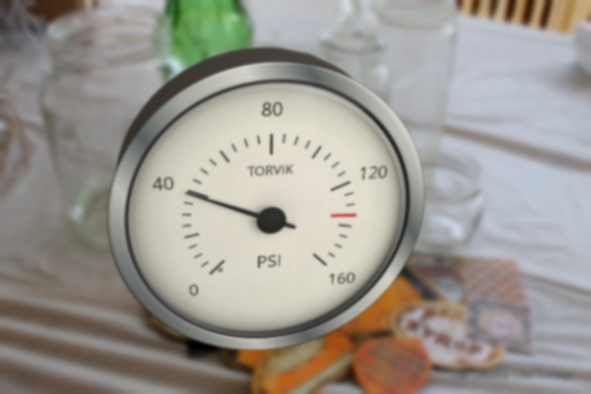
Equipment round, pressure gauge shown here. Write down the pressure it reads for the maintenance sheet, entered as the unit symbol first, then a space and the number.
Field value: psi 40
